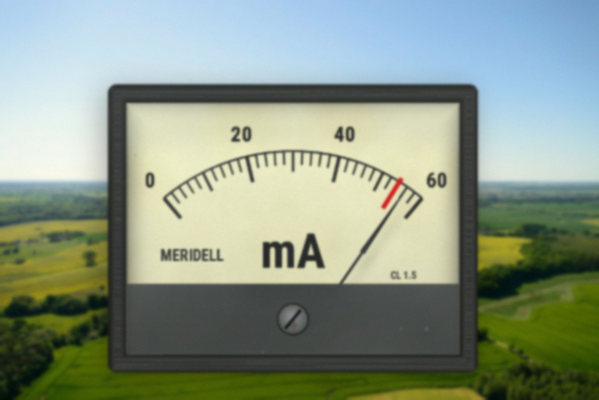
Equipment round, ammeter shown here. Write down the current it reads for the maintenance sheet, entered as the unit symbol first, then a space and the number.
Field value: mA 56
